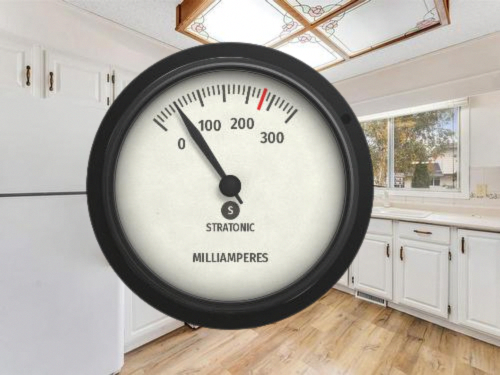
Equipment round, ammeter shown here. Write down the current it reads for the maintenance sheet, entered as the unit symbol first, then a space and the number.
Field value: mA 50
